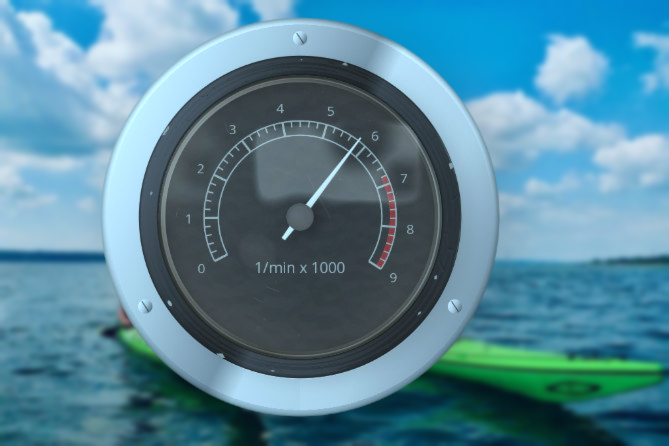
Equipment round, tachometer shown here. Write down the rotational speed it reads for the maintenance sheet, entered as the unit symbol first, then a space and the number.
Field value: rpm 5800
